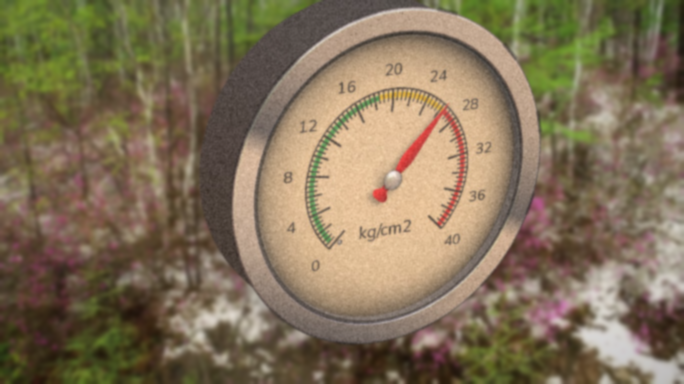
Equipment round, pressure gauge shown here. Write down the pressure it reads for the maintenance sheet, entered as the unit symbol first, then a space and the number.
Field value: kg/cm² 26
